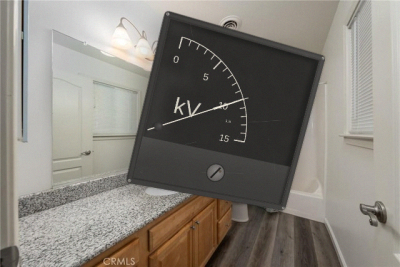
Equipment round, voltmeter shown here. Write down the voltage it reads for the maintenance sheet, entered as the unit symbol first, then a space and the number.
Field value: kV 10
